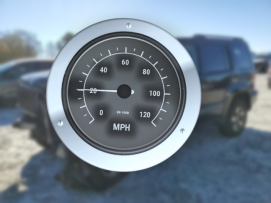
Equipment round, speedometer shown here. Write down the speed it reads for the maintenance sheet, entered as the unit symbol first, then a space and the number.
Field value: mph 20
